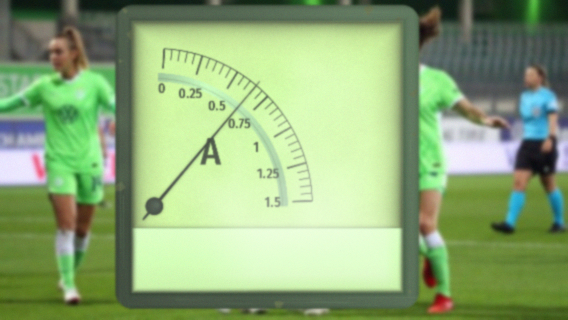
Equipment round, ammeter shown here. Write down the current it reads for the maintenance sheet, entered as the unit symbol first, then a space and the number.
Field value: A 0.65
